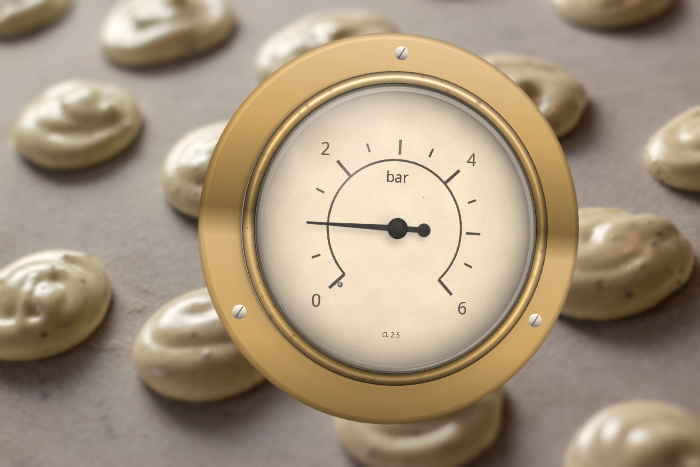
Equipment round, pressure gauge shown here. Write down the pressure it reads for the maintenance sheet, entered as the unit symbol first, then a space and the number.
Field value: bar 1
